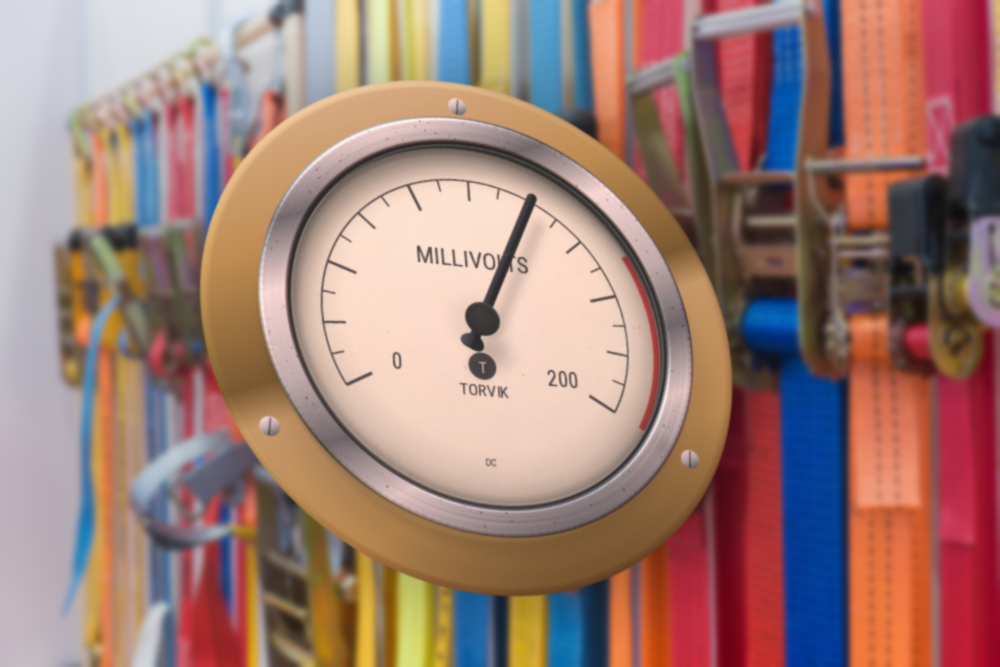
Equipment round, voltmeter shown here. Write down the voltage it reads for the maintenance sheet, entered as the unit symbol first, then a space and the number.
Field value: mV 120
